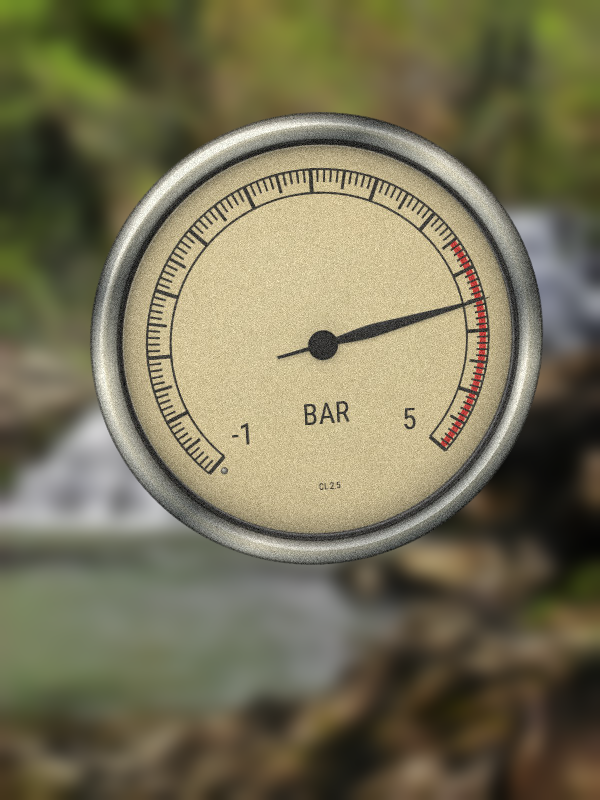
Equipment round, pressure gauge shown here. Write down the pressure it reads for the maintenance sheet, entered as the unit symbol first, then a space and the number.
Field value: bar 3.75
